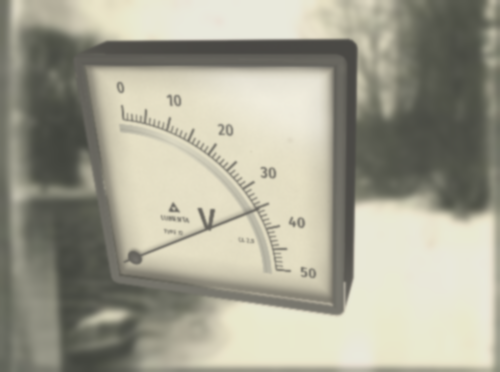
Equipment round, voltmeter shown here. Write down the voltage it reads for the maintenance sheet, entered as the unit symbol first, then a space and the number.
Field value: V 35
